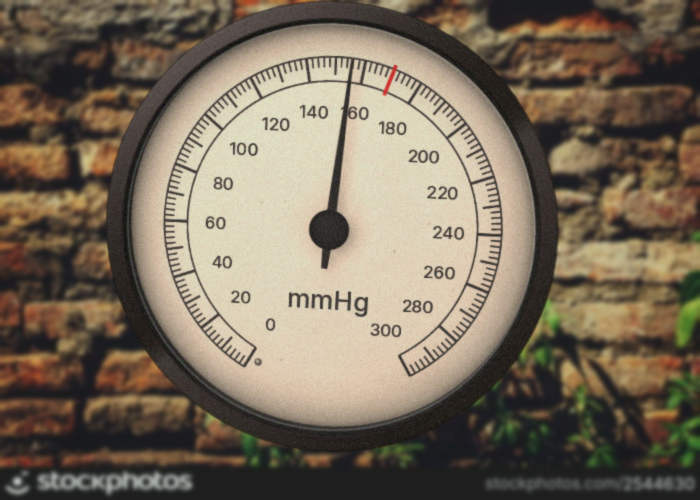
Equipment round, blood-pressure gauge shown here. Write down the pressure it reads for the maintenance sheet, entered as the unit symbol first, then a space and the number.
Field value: mmHg 156
